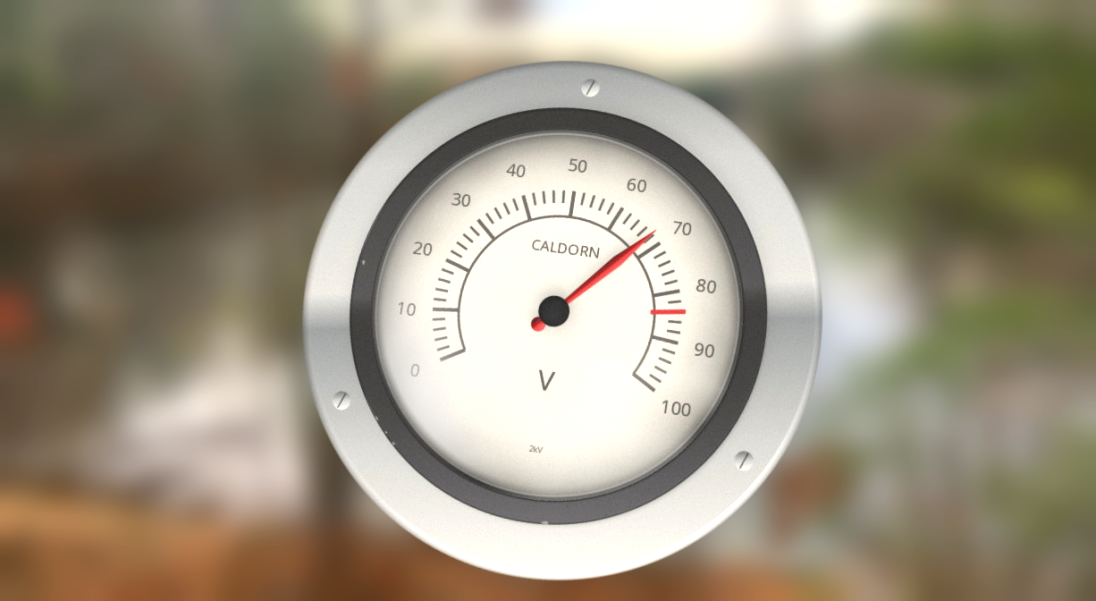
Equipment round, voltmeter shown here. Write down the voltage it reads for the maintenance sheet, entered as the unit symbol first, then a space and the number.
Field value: V 68
